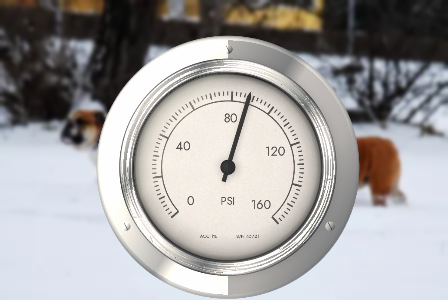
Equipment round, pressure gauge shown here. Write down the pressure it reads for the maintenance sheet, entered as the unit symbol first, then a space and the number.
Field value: psi 88
